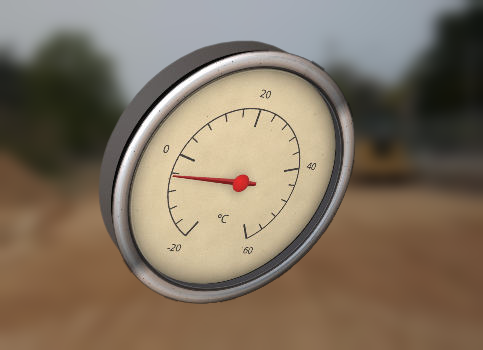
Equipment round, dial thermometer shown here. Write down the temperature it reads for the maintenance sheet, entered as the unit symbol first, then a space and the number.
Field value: °C -4
